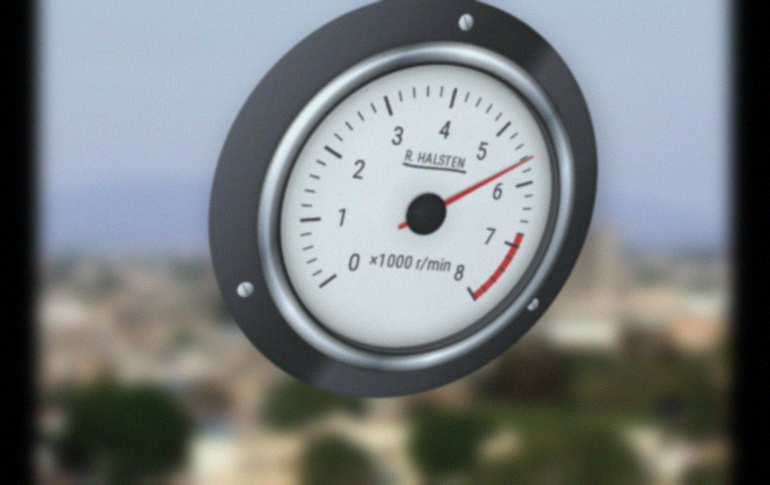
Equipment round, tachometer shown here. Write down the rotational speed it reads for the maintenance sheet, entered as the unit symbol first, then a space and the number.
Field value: rpm 5600
